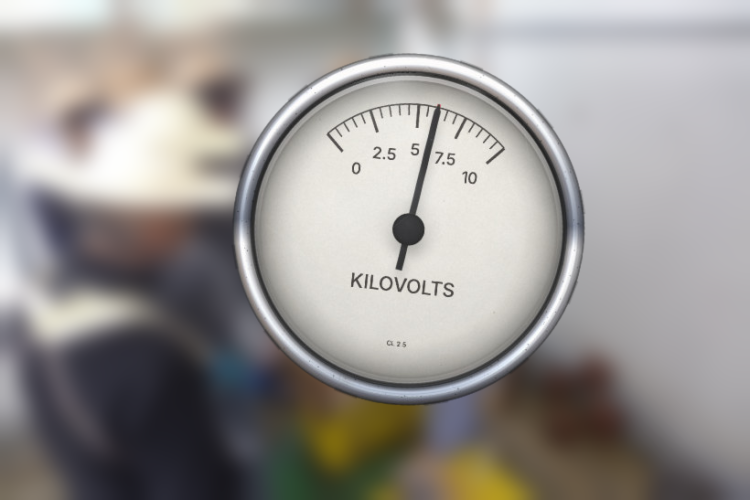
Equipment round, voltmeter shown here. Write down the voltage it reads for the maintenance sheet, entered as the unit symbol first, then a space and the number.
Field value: kV 6
